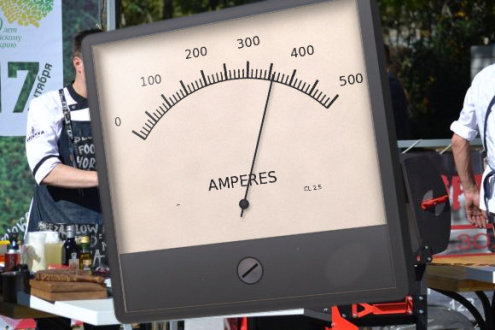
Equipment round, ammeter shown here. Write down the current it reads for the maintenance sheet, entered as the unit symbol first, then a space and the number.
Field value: A 360
